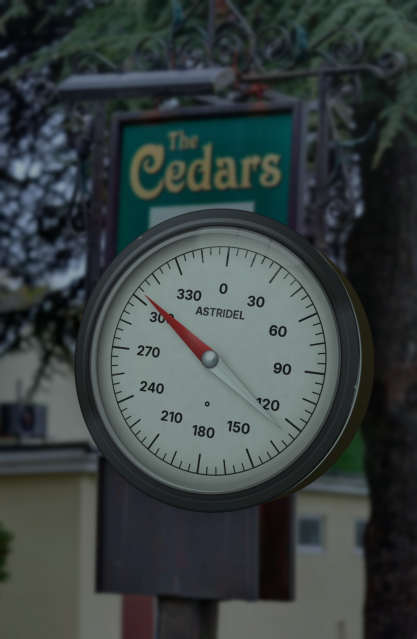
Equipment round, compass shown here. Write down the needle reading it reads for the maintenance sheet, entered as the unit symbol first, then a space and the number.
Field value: ° 305
